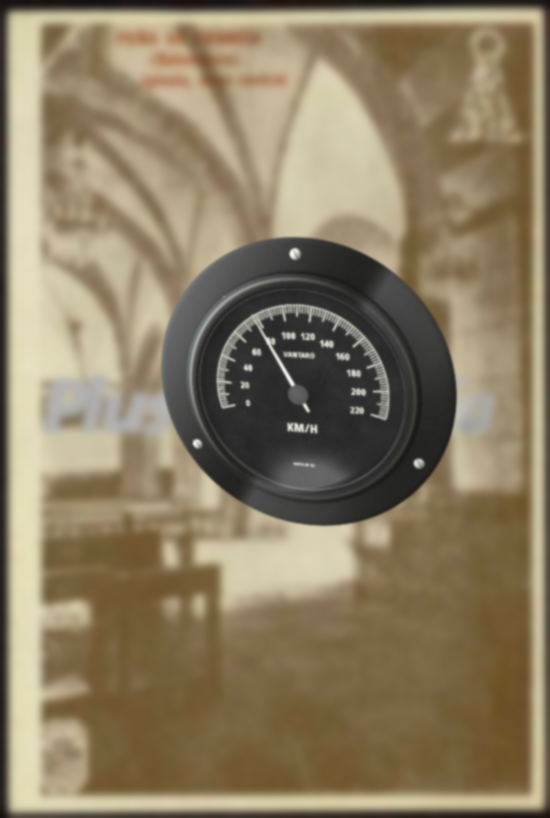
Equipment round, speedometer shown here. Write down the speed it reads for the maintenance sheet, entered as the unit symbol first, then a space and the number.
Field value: km/h 80
